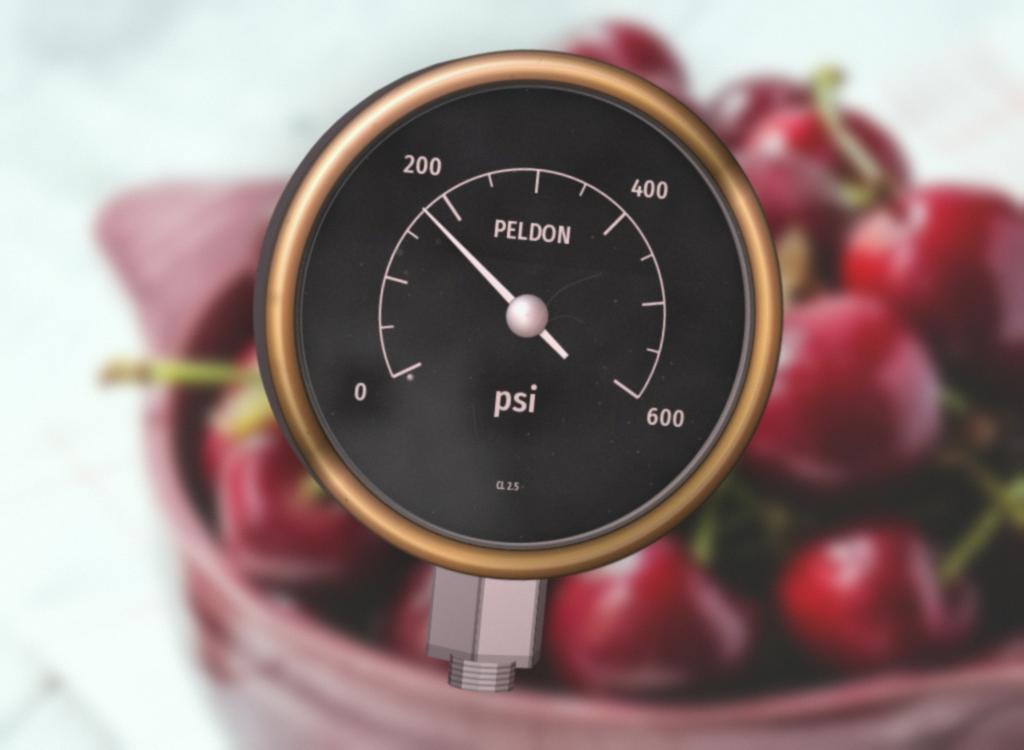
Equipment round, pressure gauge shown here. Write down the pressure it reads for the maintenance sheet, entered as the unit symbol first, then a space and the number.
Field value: psi 175
